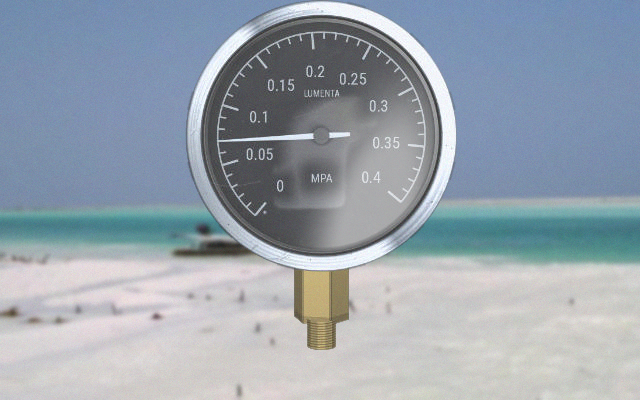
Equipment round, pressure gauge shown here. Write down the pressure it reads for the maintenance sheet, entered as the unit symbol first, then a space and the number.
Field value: MPa 0.07
